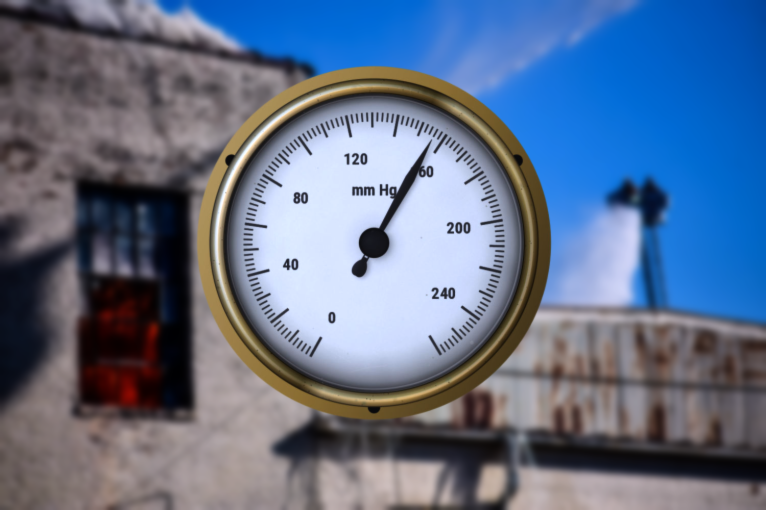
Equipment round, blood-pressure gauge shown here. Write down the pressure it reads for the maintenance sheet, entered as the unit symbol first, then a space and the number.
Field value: mmHg 156
